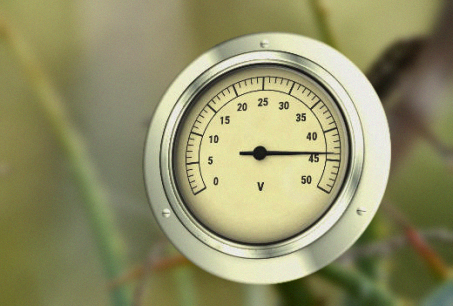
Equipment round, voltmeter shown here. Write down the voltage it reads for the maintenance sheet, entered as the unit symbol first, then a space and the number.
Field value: V 44
